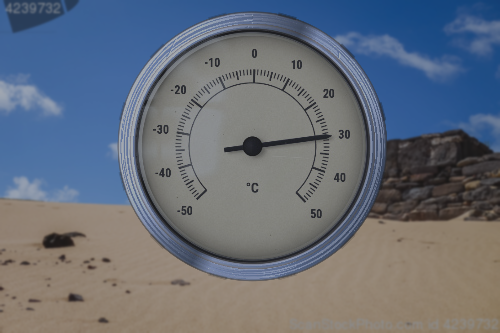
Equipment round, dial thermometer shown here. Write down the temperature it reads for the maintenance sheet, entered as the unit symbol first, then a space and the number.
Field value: °C 30
